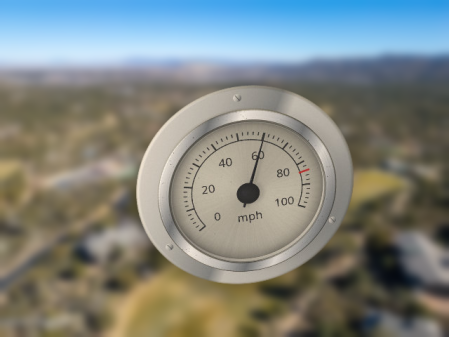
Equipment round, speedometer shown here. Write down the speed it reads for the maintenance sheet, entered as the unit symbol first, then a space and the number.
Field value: mph 60
